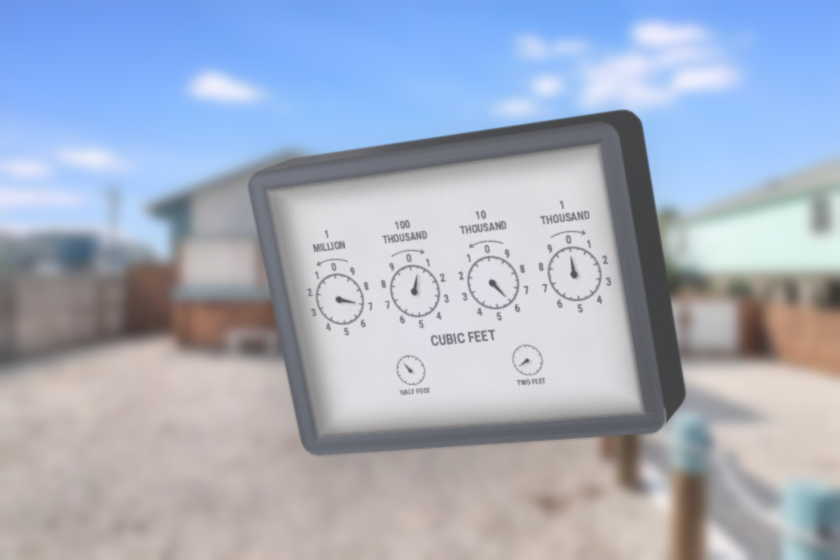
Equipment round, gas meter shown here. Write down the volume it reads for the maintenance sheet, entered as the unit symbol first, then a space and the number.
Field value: ft³ 706000
